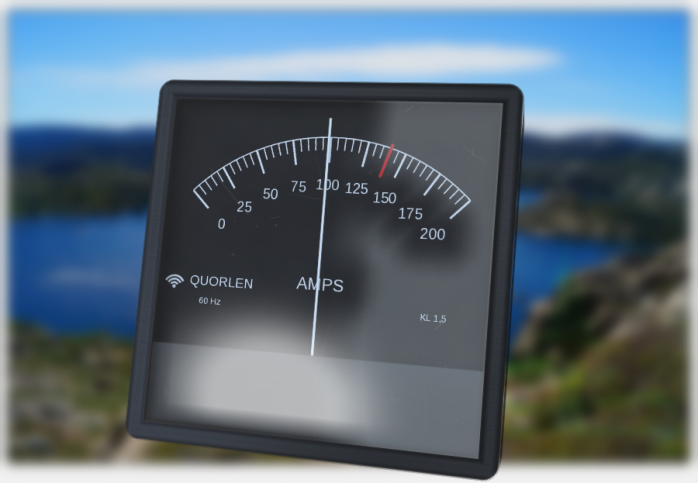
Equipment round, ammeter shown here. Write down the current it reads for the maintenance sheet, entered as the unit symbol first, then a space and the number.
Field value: A 100
